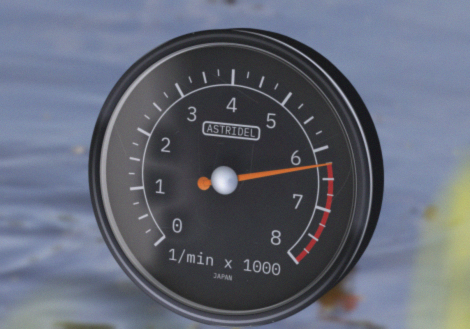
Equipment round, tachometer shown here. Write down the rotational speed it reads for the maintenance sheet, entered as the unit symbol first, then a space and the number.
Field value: rpm 6250
